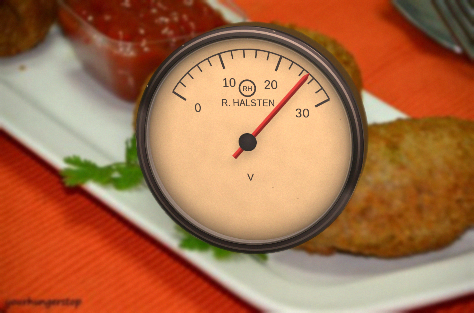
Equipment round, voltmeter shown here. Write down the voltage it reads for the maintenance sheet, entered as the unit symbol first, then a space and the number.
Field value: V 25
